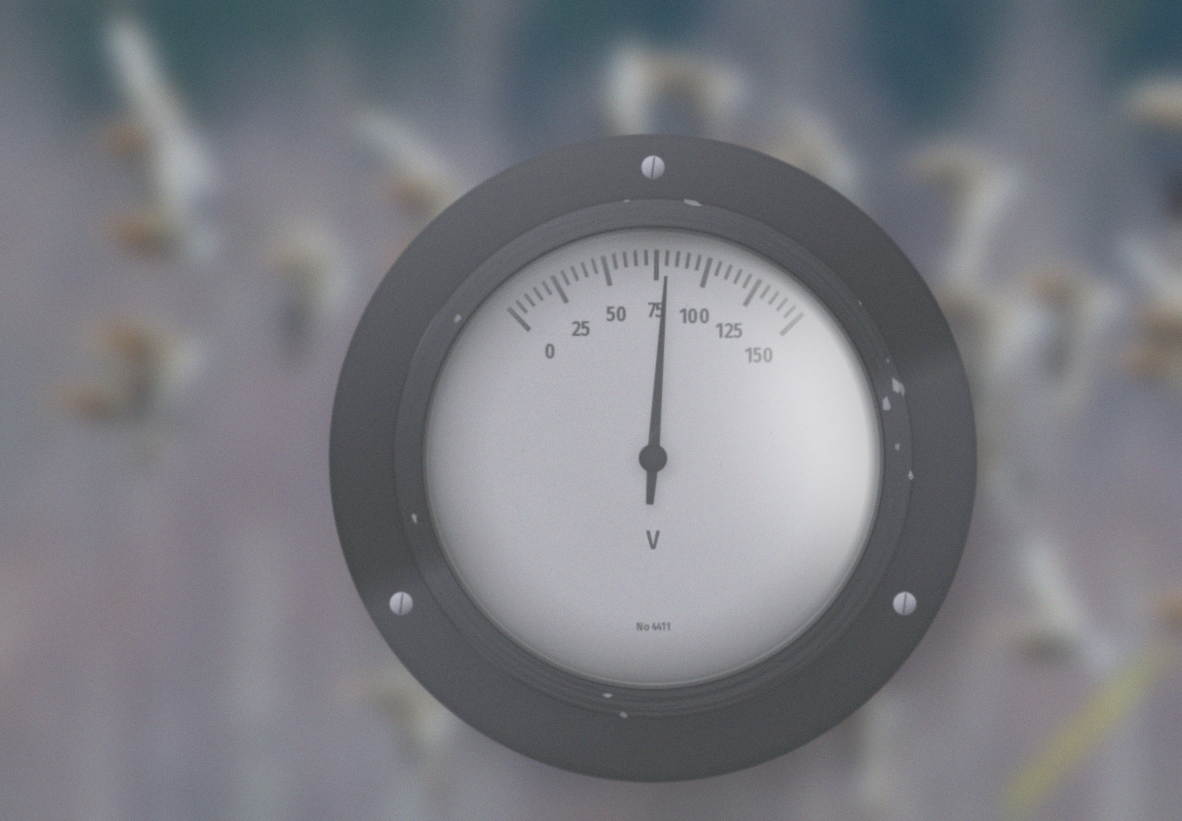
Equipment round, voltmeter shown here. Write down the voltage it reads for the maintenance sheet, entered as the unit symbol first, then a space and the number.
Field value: V 80
